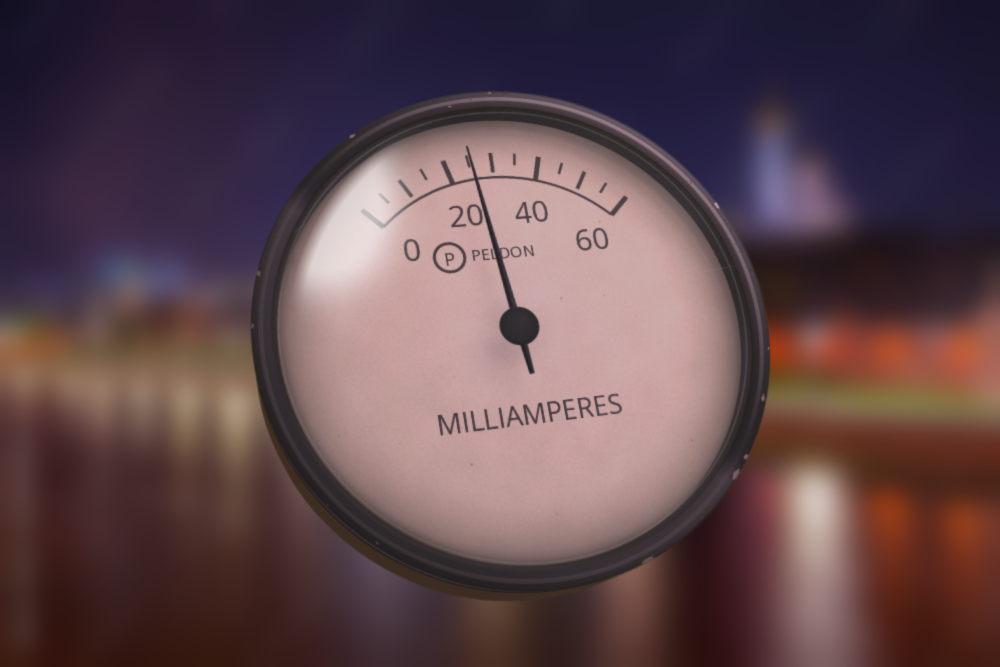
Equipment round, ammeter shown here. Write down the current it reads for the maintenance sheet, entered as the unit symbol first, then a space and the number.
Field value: mA 25
